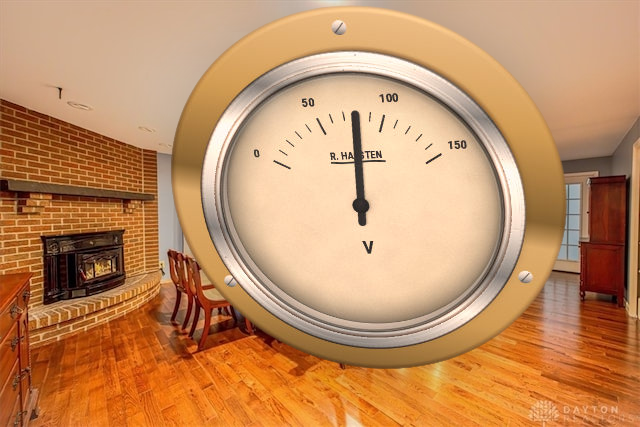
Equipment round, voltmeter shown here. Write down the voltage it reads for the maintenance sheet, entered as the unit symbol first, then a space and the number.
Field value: V 80
